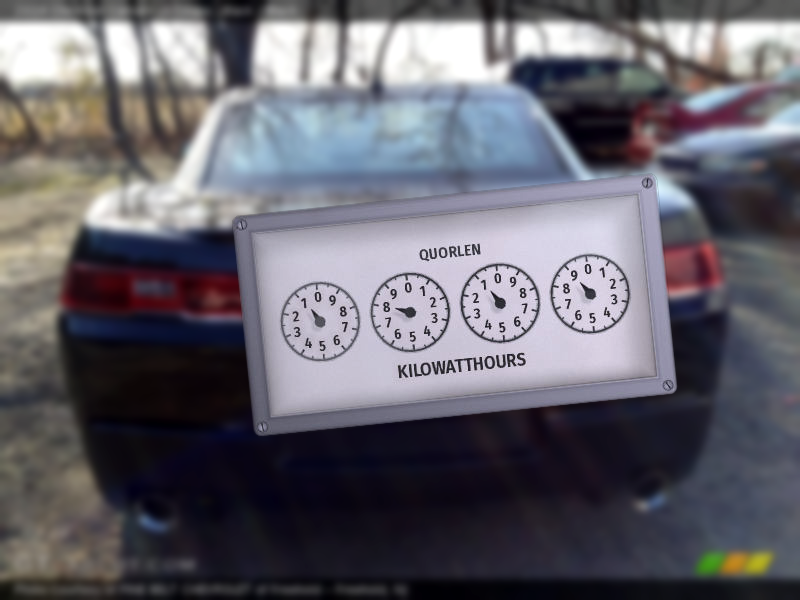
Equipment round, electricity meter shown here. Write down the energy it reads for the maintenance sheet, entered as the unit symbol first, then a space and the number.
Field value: kWh 809
